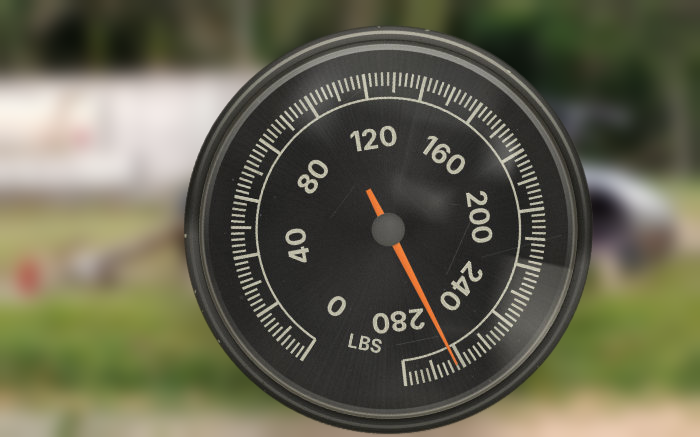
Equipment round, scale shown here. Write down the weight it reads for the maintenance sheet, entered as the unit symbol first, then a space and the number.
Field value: lb 262
